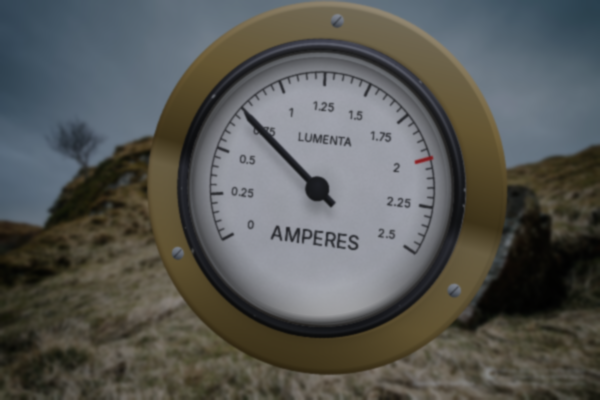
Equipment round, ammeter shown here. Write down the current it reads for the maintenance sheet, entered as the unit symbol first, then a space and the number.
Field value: A 0.75
